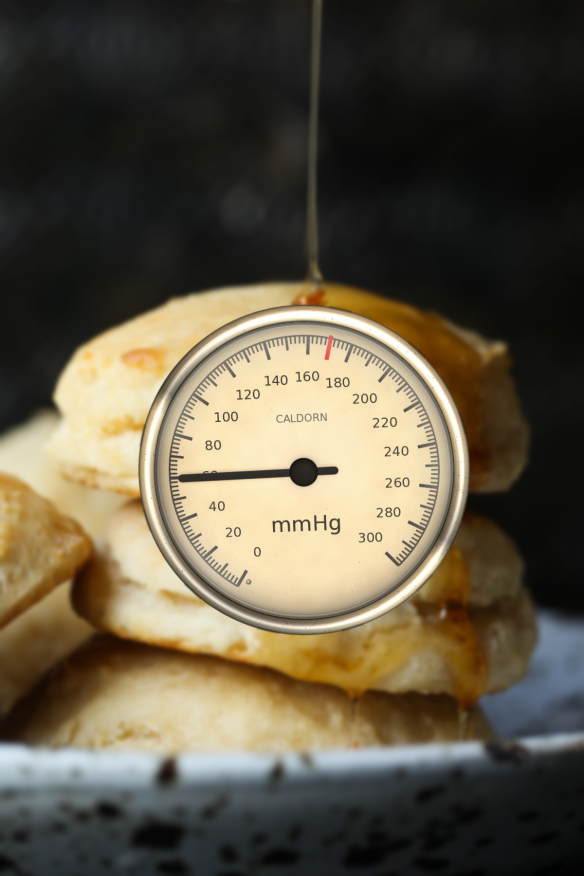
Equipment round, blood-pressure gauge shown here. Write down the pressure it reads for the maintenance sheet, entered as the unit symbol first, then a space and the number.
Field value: mmHg 60
